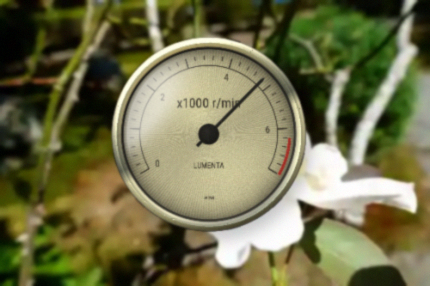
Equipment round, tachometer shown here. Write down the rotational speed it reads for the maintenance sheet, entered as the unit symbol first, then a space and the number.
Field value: rpm 4800
